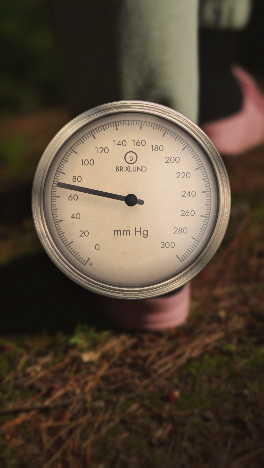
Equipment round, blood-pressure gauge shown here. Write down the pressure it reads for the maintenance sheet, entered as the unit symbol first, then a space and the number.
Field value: mmHg 70
